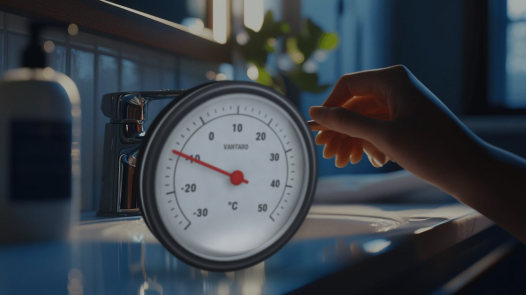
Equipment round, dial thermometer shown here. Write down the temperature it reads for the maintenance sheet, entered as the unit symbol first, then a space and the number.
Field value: °C -10
